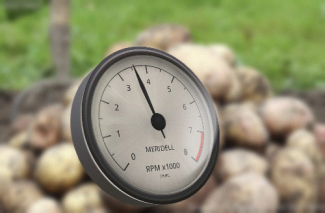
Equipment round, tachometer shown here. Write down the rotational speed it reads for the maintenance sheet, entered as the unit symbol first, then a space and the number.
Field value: rpm 3500
